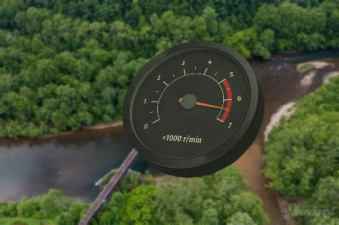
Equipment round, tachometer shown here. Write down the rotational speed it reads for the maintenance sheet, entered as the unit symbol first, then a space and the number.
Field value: rpm 6500
